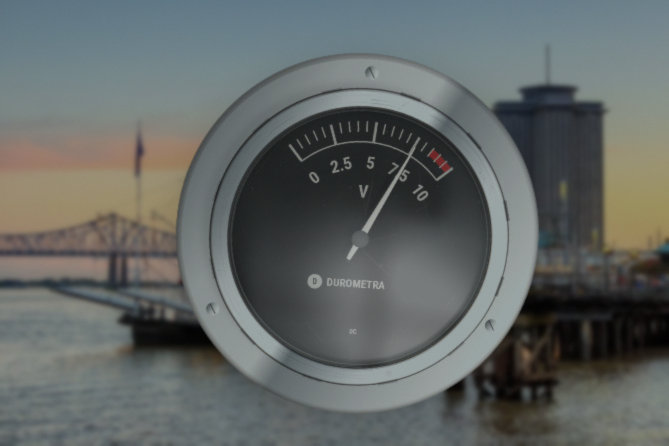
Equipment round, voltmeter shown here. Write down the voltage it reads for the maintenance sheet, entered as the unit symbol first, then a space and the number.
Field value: V 7.5
